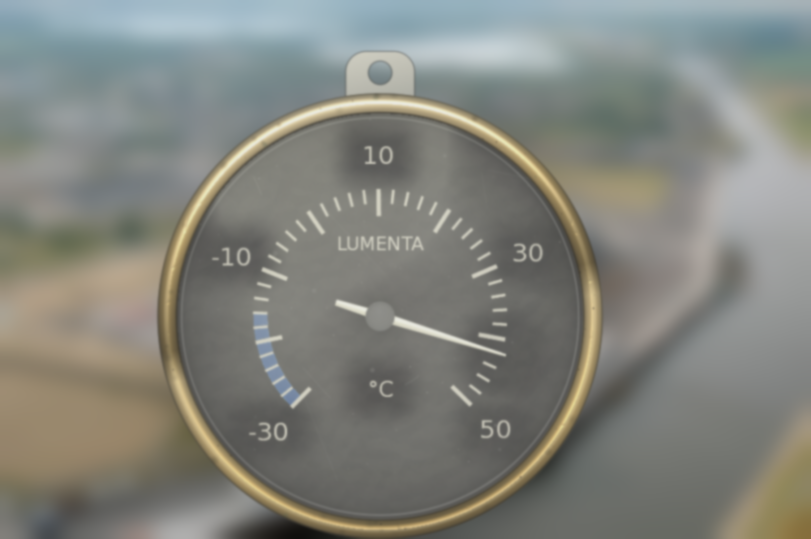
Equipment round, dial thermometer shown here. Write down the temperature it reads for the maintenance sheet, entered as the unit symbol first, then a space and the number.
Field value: °C 42
